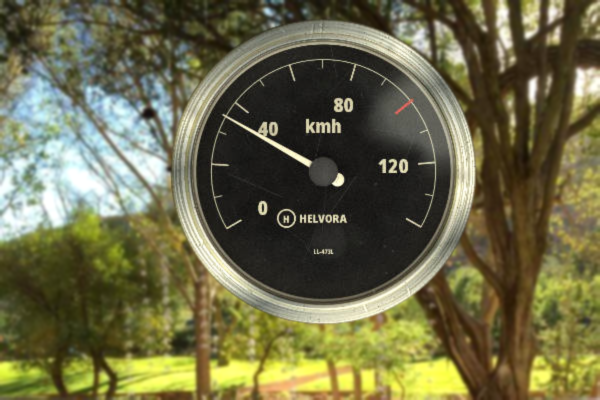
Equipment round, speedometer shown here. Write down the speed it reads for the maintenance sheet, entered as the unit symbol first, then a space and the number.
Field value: km/h 35
